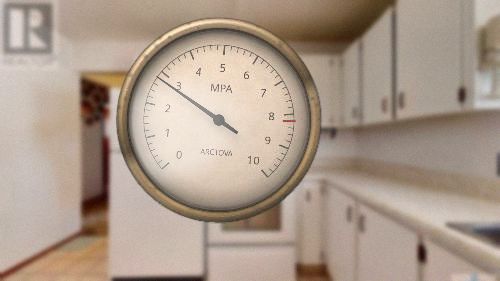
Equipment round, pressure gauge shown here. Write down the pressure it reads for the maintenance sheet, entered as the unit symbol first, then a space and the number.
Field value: MPa 2.8
